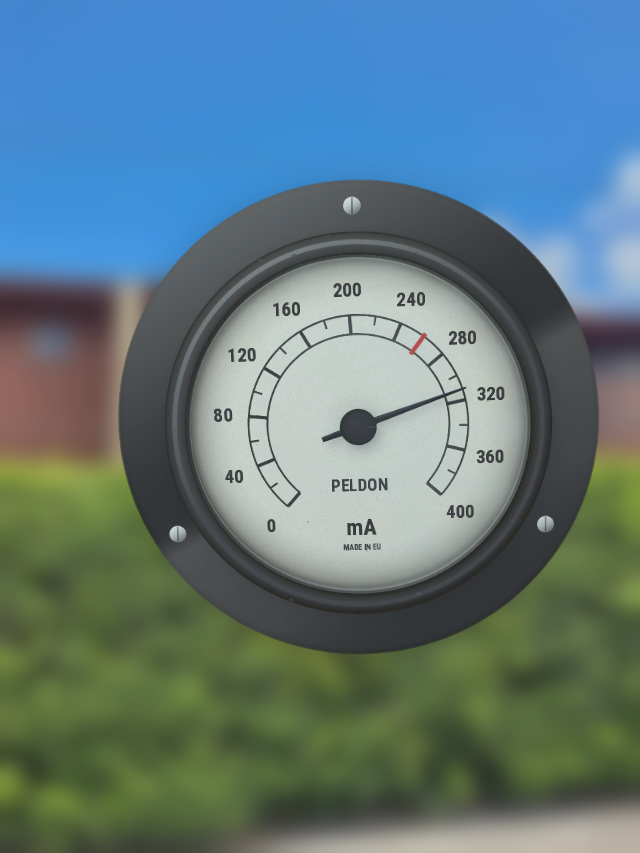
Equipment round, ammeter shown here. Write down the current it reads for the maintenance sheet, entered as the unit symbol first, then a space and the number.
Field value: mA 310
